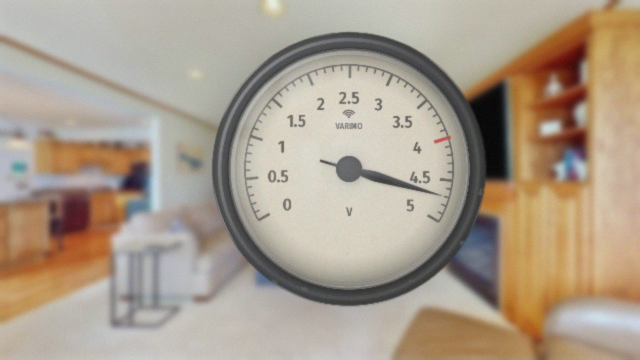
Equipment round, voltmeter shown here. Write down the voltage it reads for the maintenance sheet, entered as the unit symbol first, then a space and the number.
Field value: V 4.7
